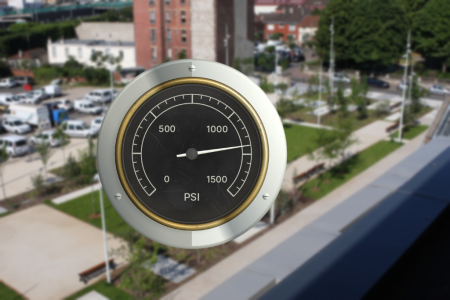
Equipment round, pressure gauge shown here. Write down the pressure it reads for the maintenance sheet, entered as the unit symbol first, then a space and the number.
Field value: psi 1200
